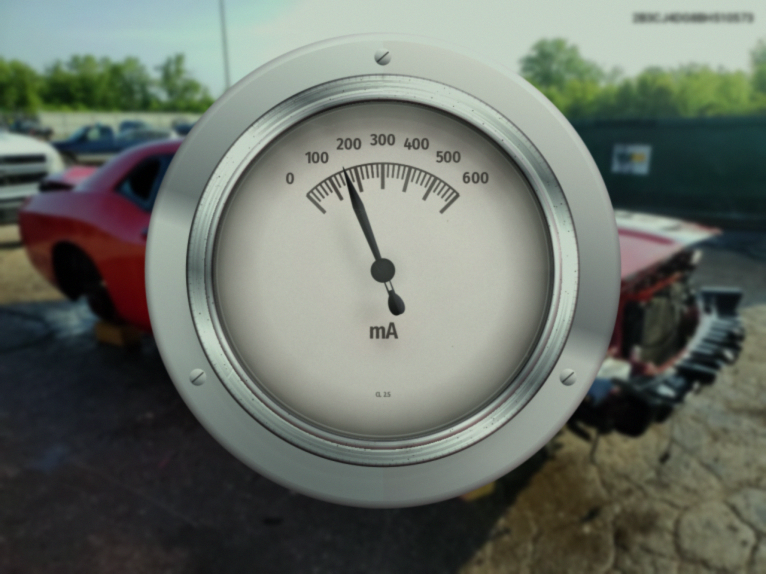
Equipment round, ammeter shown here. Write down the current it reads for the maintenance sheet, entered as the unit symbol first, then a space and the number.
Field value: mA 160
